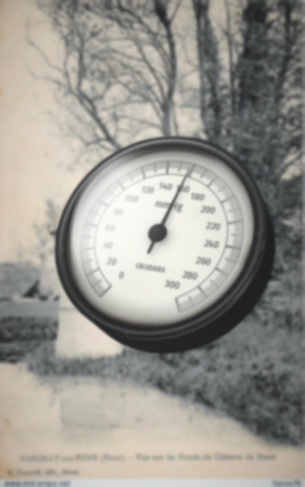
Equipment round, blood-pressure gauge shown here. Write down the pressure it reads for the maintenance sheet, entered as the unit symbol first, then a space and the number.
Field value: mmHg 160
